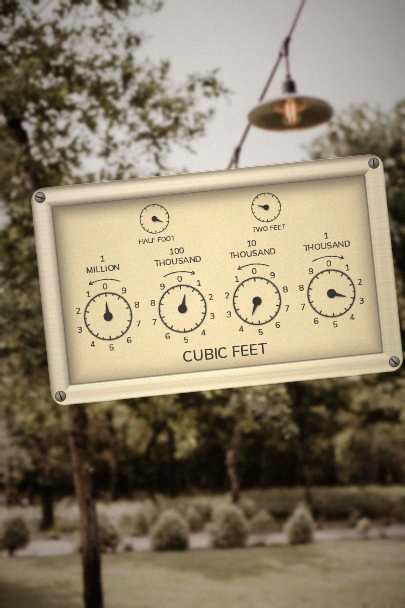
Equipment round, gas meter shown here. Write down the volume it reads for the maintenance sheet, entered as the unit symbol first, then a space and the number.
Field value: ft³ 4300
